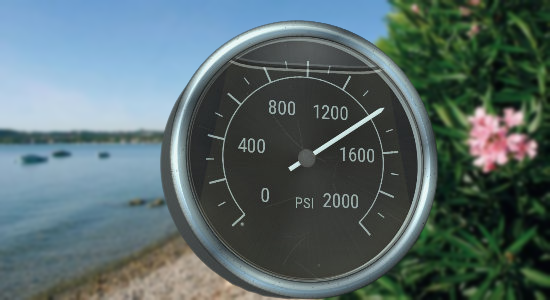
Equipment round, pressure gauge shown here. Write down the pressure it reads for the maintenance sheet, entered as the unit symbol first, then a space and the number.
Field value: psi 1400
